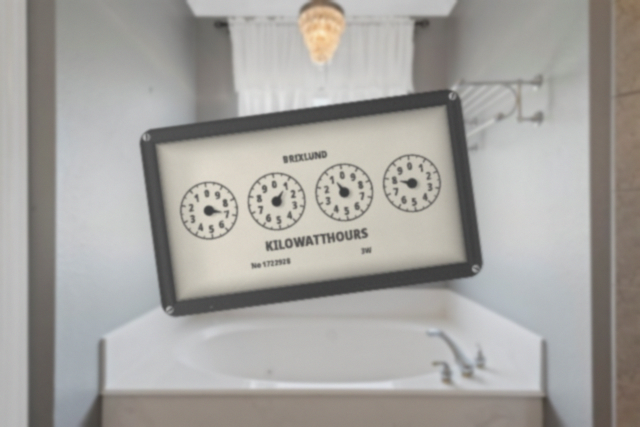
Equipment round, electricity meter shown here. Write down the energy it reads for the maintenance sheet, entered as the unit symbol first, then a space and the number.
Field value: kWh 7108
